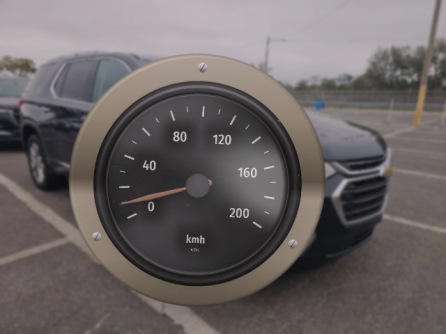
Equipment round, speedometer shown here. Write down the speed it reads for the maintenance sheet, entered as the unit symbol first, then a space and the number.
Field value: km/h 10
